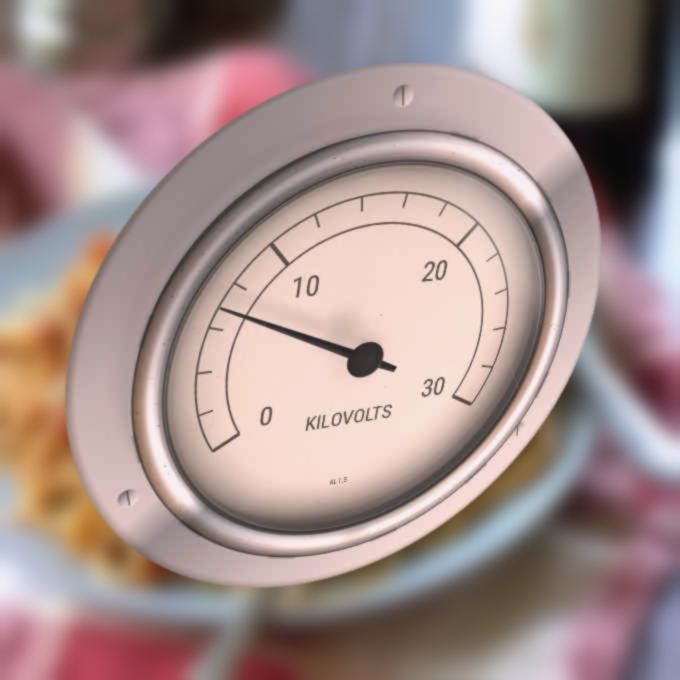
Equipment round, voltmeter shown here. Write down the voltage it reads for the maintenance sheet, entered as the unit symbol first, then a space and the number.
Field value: kV 7
